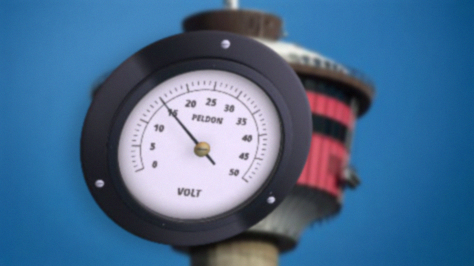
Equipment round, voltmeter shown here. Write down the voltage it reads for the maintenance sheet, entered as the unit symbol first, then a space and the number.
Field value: V 15
